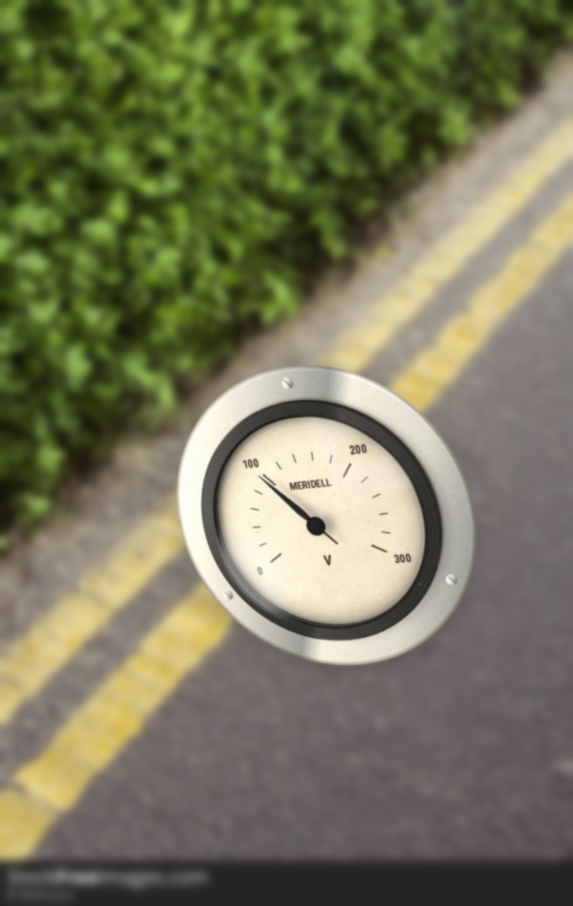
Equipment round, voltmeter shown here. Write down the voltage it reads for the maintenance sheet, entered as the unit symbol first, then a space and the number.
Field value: V 100
